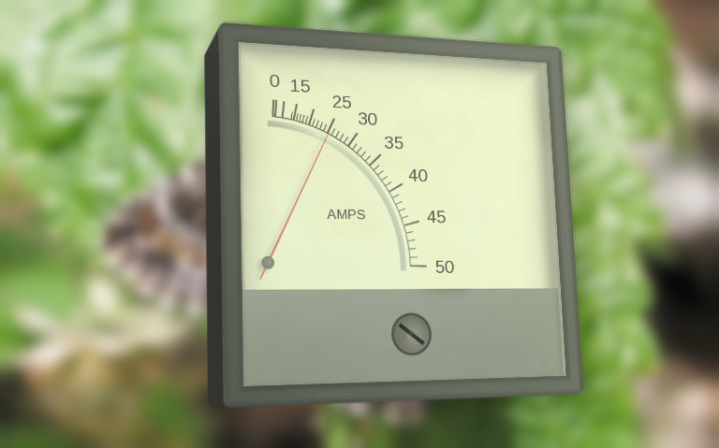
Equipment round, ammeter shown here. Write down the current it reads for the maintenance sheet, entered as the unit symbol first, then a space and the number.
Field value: A 25
